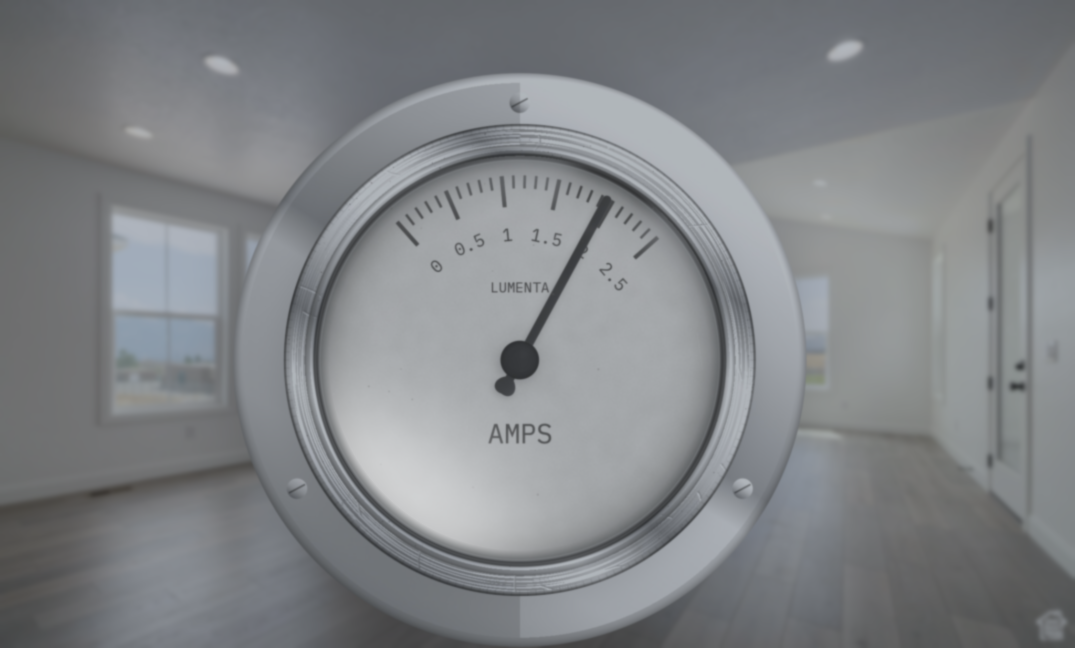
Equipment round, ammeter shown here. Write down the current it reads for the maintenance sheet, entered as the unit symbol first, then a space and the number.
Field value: A 1.95
